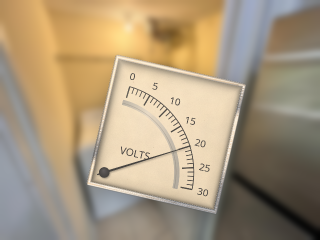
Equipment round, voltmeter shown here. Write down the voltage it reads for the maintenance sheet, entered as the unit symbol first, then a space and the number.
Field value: V 20
